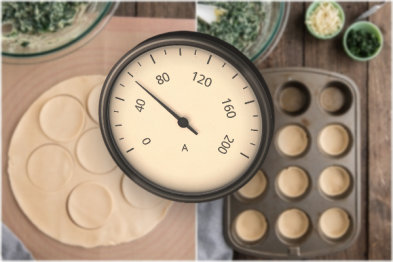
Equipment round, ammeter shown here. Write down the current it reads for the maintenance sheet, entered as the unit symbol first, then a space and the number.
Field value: A 60
